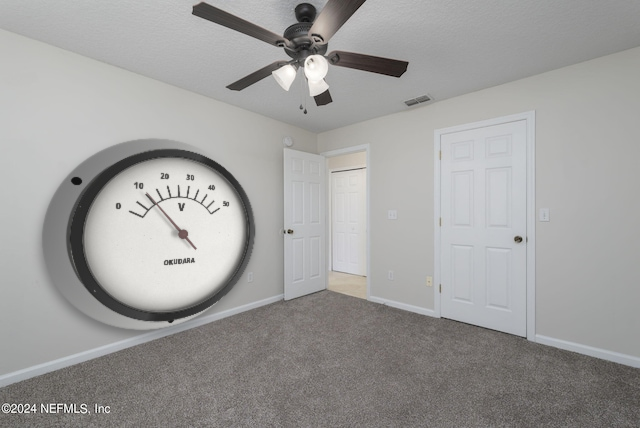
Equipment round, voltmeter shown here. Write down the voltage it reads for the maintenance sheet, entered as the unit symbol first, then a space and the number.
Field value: V 10
